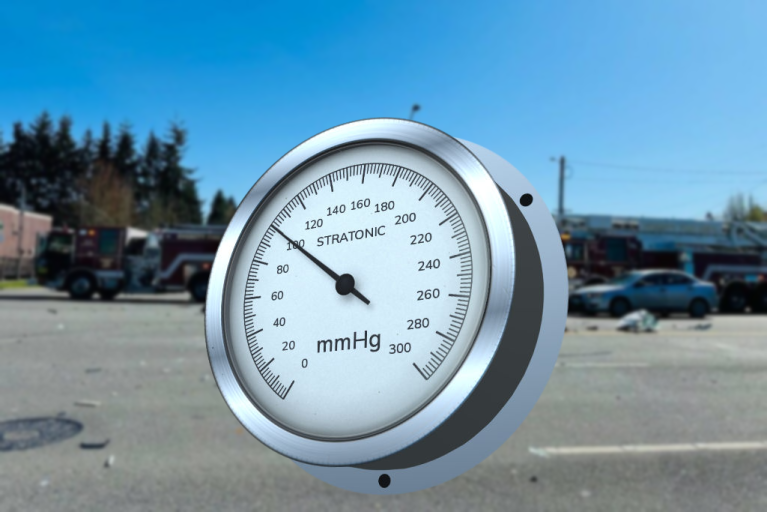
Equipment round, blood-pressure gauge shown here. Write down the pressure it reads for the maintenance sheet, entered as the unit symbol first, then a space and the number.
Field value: mmHg 100
